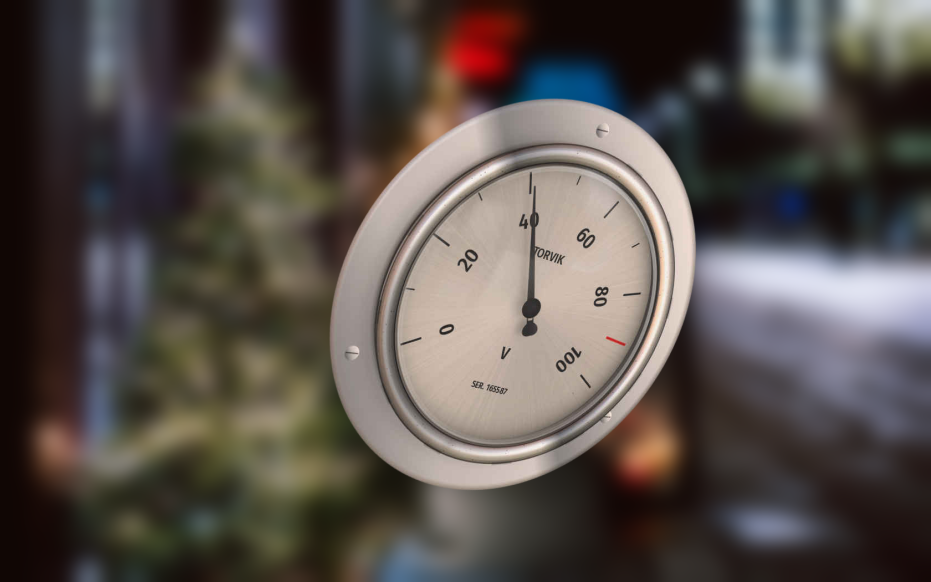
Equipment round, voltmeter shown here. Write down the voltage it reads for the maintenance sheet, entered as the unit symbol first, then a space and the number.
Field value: V 40
